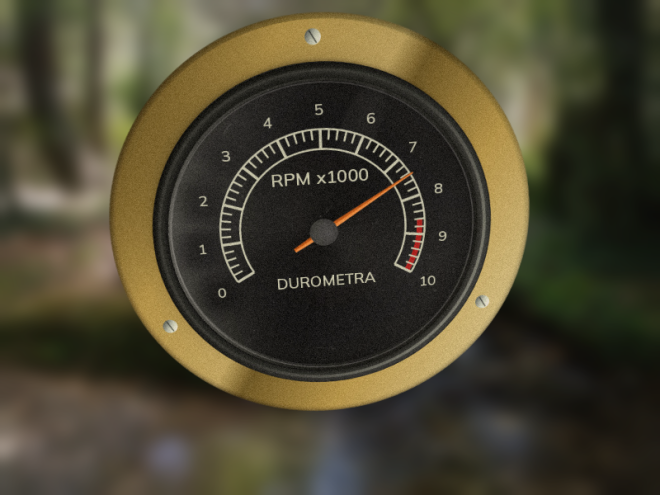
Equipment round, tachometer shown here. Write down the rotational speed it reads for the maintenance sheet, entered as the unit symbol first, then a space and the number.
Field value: rpm 7400
